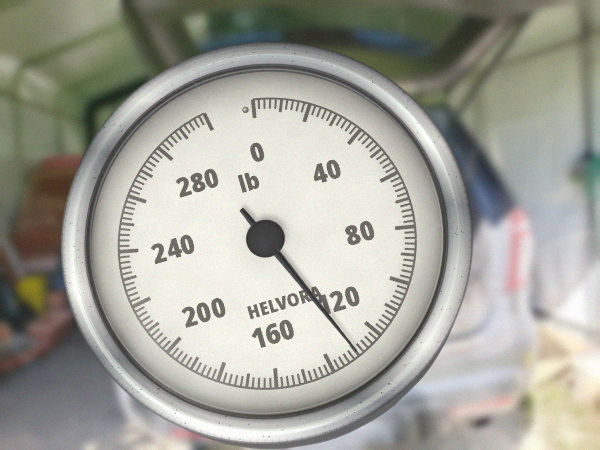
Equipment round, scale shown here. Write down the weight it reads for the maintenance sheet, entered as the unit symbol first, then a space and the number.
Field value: lb 130
